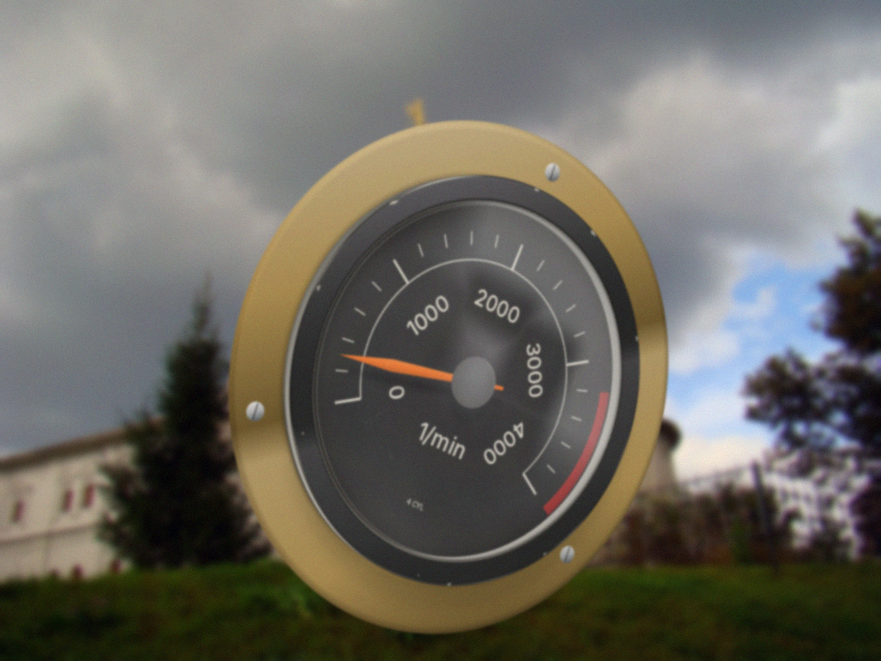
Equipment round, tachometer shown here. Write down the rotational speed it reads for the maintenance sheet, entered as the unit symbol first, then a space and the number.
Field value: rpm 300
